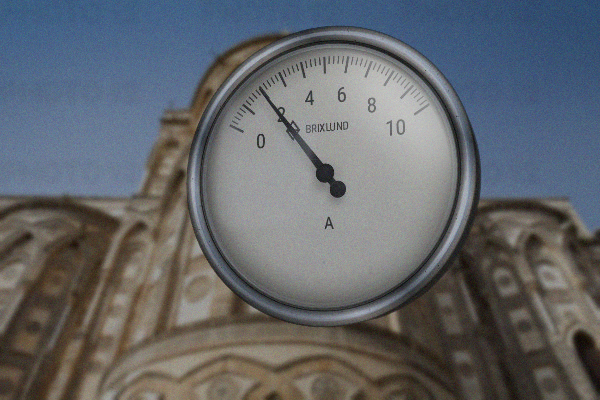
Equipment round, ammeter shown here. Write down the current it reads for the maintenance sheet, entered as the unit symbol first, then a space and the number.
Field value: A 2
